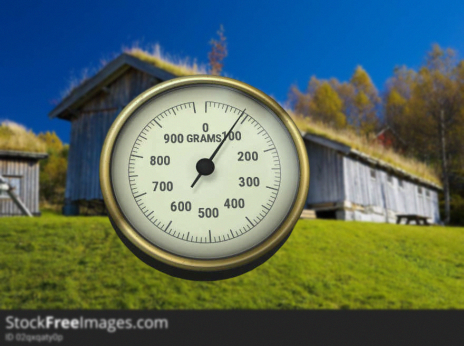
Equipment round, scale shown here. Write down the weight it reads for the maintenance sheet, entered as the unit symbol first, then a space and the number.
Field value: g 90
